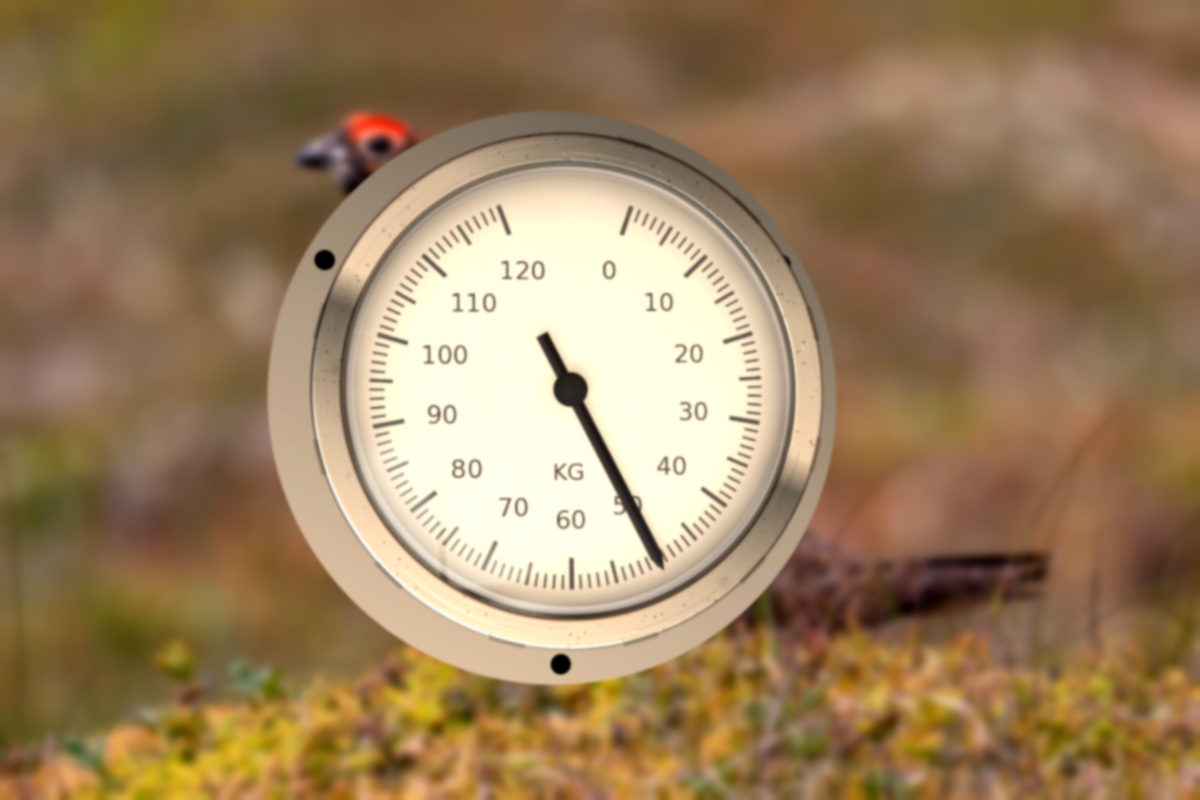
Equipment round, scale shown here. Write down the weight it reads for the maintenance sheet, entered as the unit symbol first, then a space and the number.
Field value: kg 50
